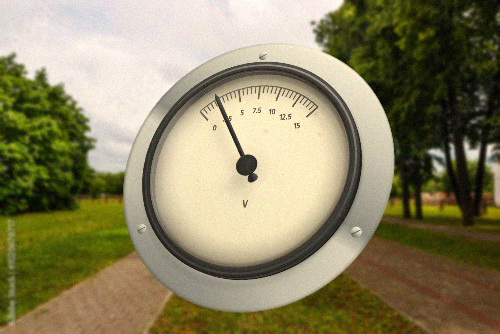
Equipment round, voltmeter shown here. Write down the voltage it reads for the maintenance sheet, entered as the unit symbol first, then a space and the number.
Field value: V 2.5
